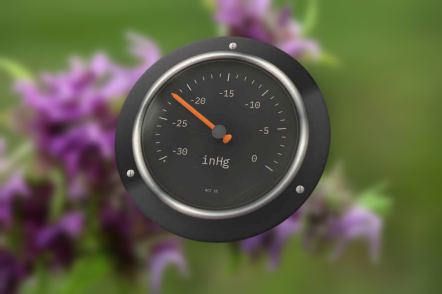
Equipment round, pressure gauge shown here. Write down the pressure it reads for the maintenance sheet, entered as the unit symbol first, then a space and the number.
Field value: inHg -22
